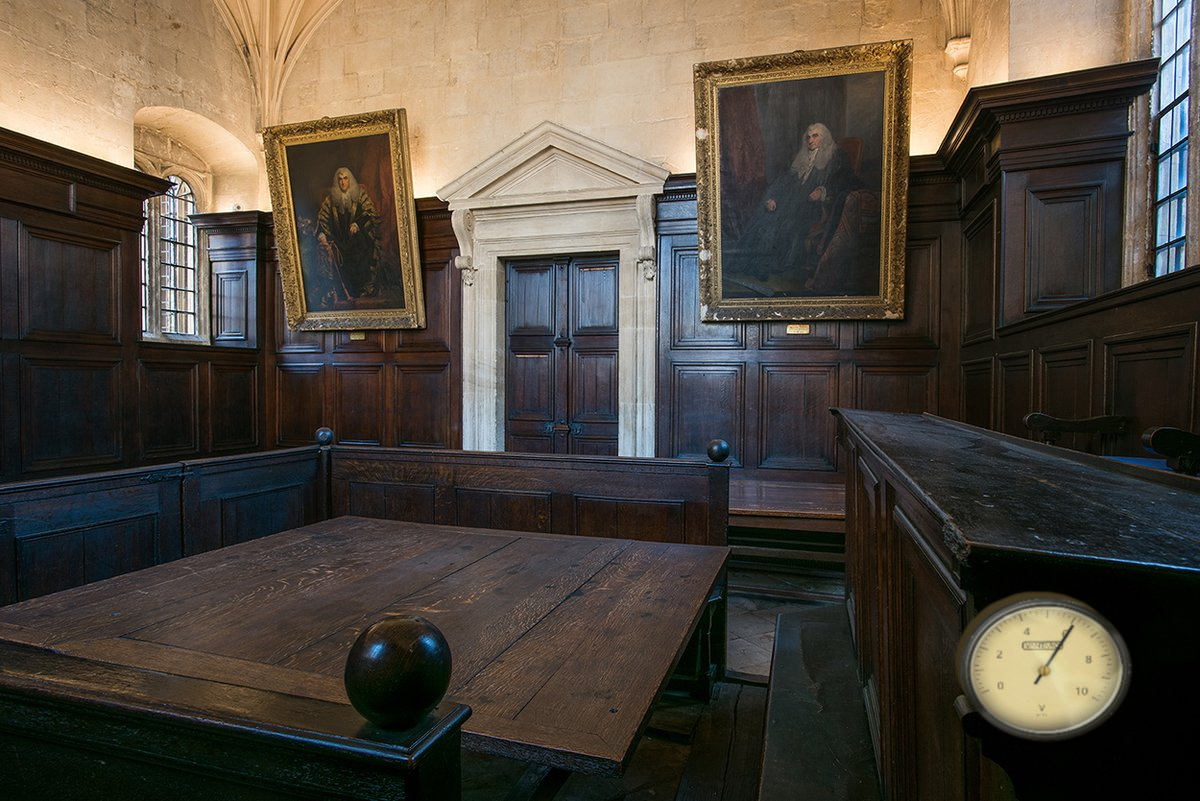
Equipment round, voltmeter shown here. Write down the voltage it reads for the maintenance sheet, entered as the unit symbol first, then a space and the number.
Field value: V 6
